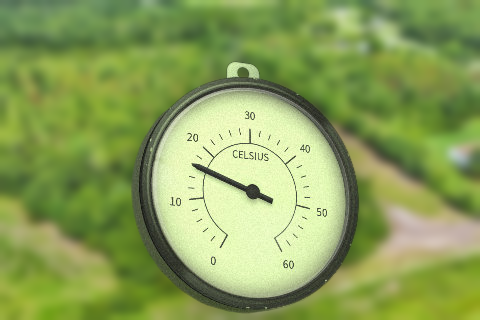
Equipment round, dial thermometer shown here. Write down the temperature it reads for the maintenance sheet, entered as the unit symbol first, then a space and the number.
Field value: °C 16
